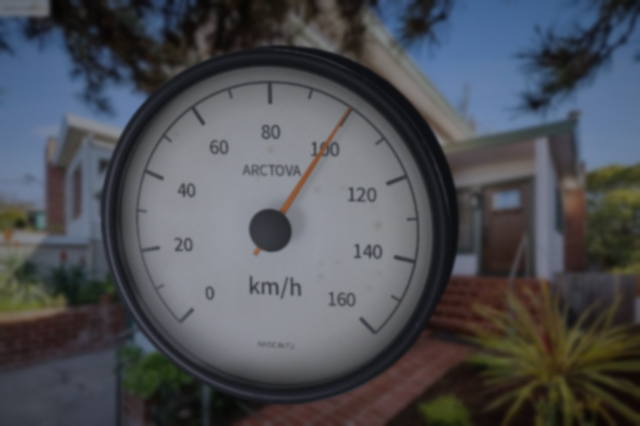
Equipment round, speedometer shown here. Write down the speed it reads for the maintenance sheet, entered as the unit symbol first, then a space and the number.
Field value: km/h 100
